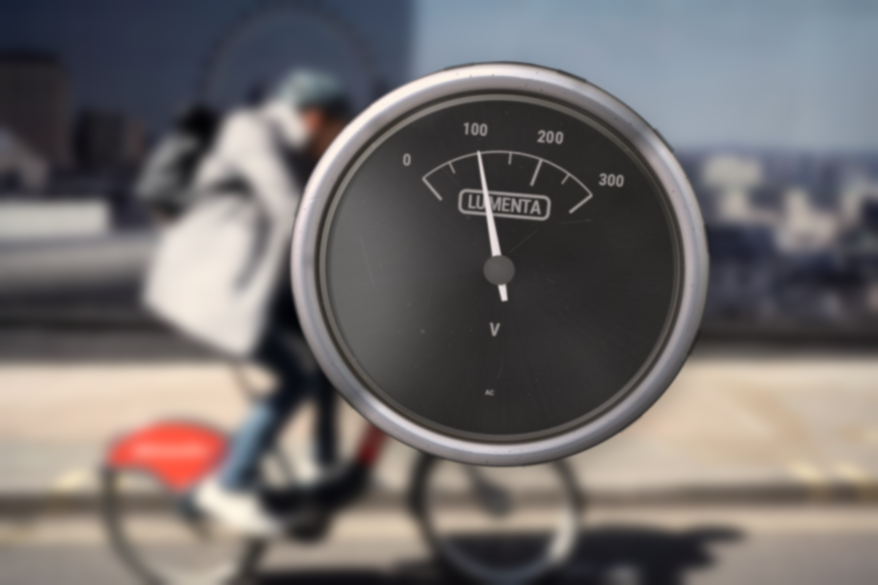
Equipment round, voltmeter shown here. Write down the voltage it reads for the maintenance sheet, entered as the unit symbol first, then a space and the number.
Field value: V 100
